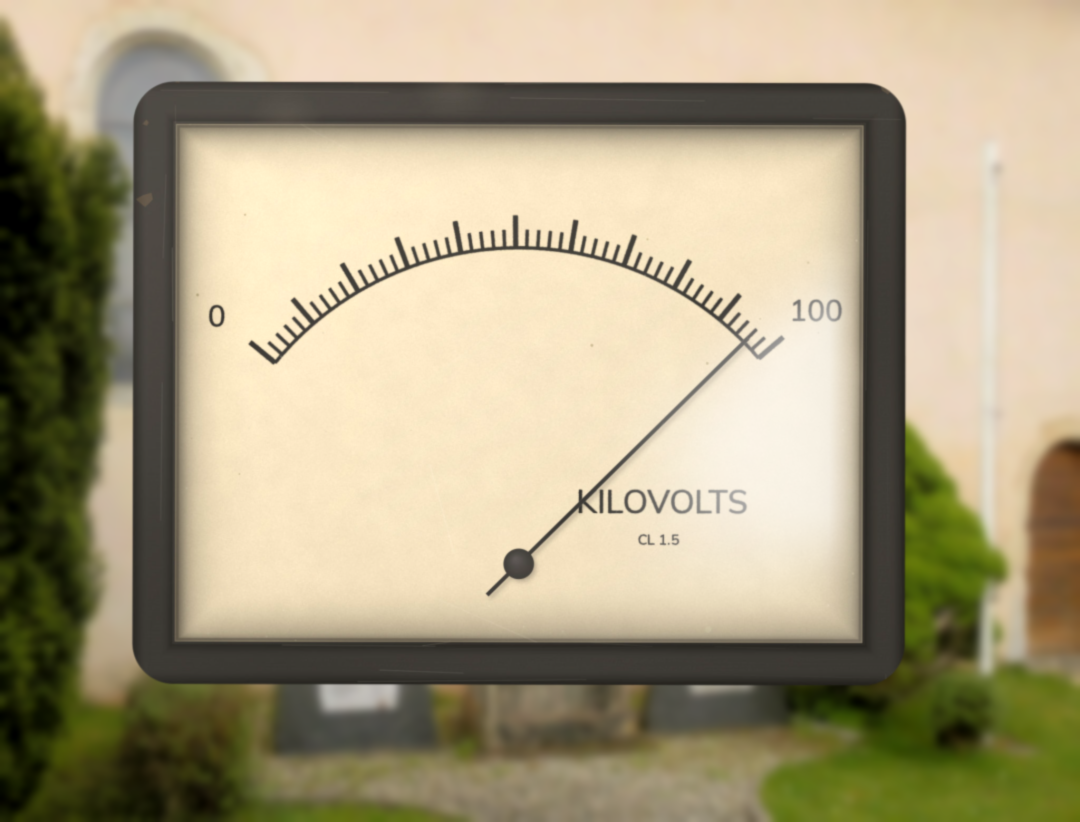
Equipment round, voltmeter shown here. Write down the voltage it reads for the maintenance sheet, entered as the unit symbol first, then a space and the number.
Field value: kV 96
